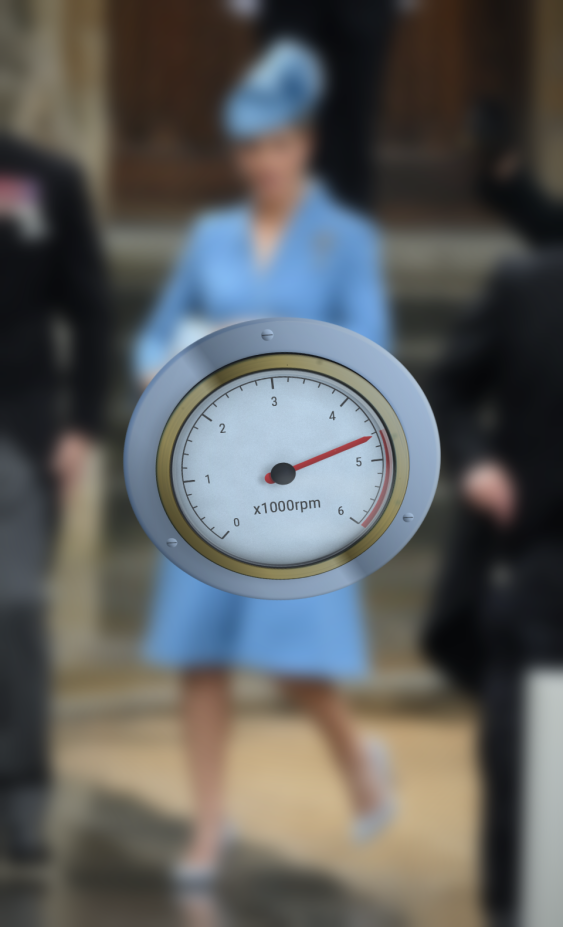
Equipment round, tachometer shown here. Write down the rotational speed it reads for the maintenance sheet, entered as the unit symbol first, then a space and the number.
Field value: rpm 4600
